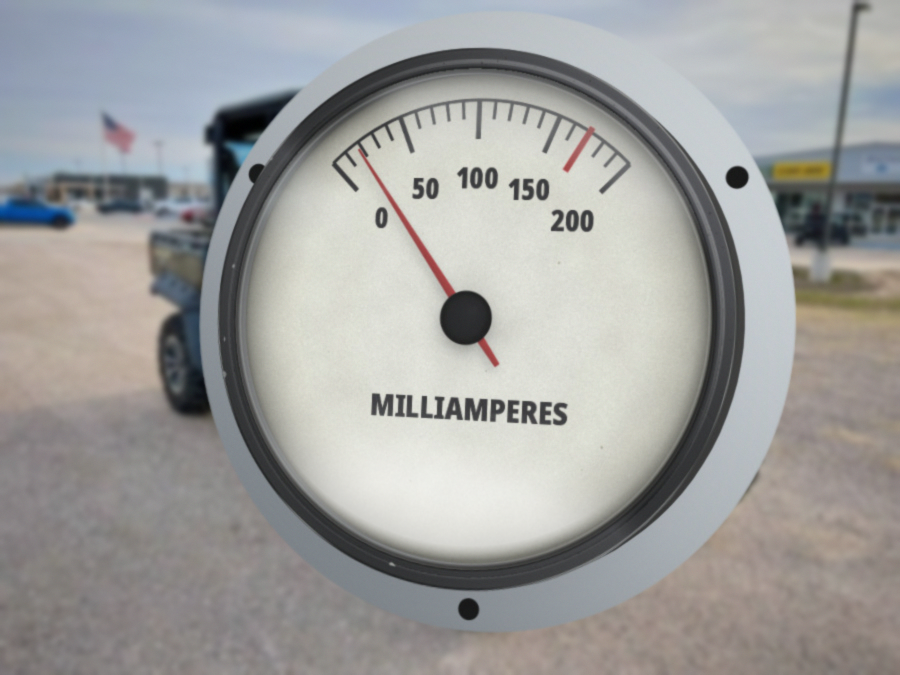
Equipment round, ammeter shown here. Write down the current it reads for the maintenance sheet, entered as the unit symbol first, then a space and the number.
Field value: mA 20
